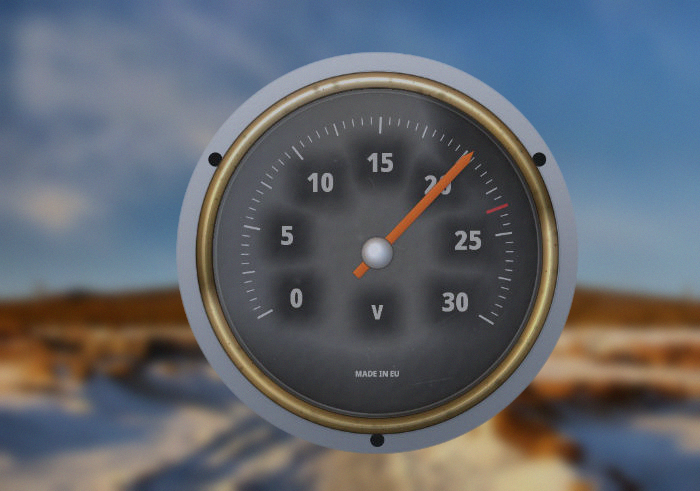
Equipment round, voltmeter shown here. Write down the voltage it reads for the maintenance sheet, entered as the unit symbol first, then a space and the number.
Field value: V 20.25
